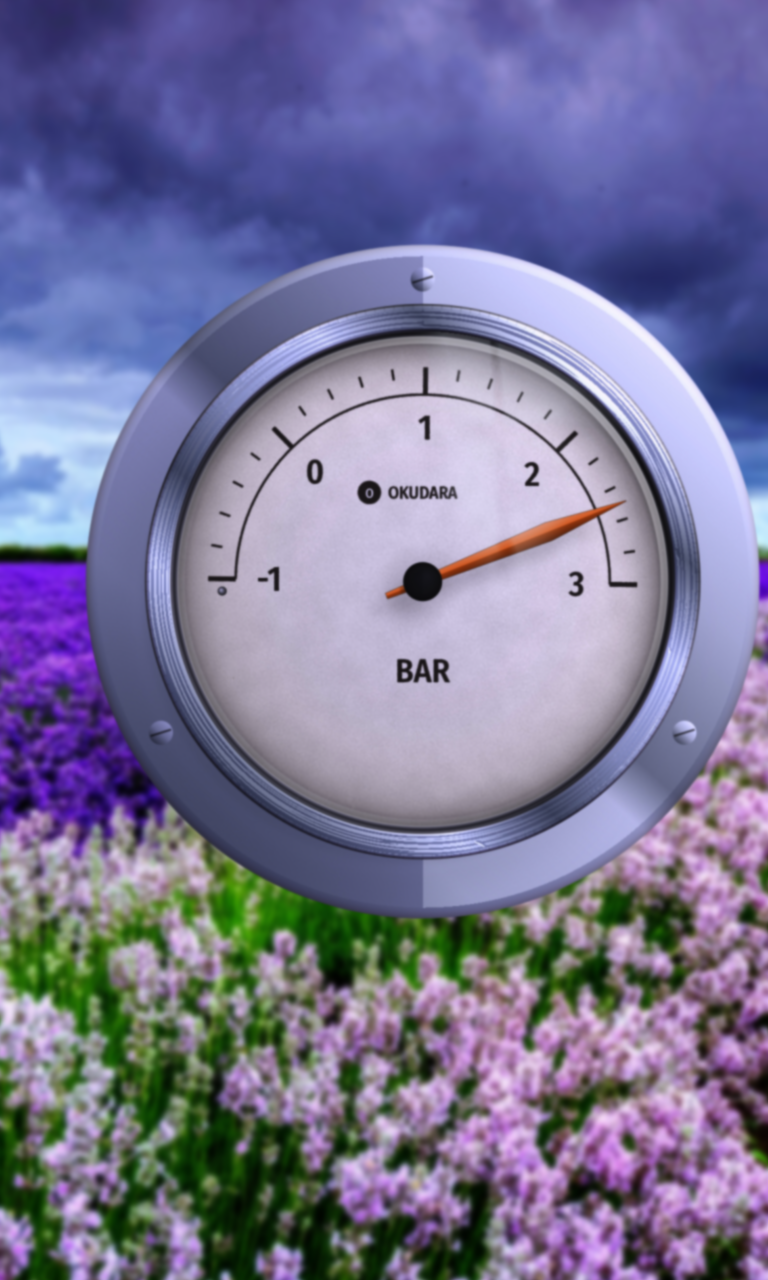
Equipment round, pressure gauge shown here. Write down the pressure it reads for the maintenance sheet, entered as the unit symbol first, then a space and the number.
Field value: bar 2.5
